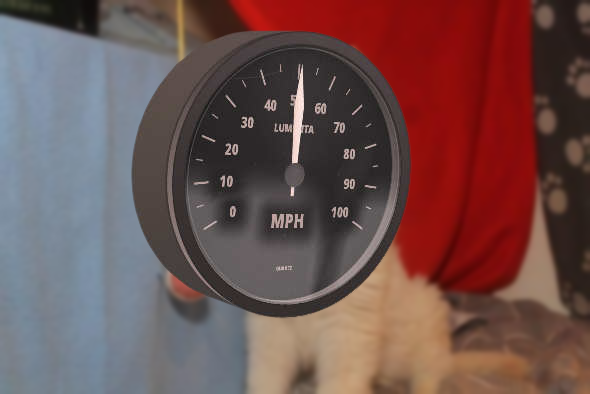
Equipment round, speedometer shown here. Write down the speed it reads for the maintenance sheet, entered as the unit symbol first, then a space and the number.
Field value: mph 50
